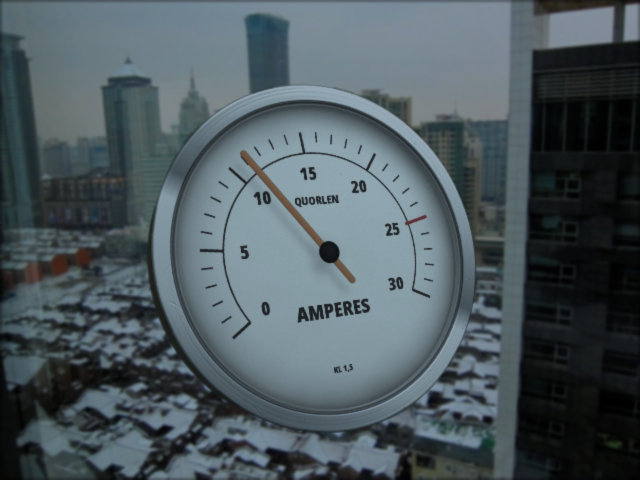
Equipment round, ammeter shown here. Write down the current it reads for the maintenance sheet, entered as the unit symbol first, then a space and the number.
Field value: A 11
